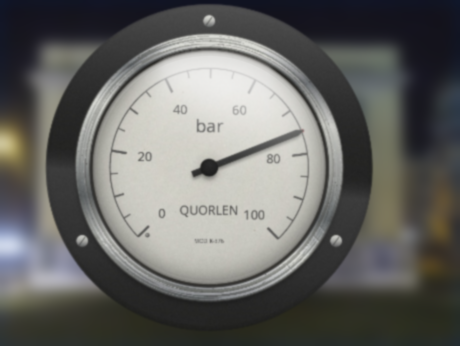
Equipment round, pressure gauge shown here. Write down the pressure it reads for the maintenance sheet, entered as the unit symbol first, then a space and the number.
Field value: bar 75
